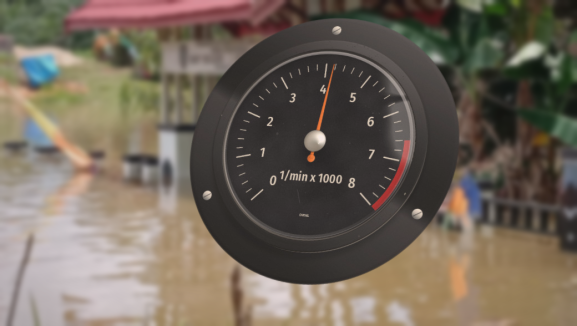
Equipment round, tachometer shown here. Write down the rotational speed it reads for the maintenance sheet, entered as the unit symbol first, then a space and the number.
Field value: rpm 4200
